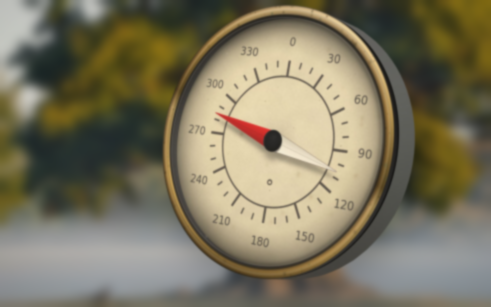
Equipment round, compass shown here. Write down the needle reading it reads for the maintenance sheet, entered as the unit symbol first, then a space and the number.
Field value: ° 285
